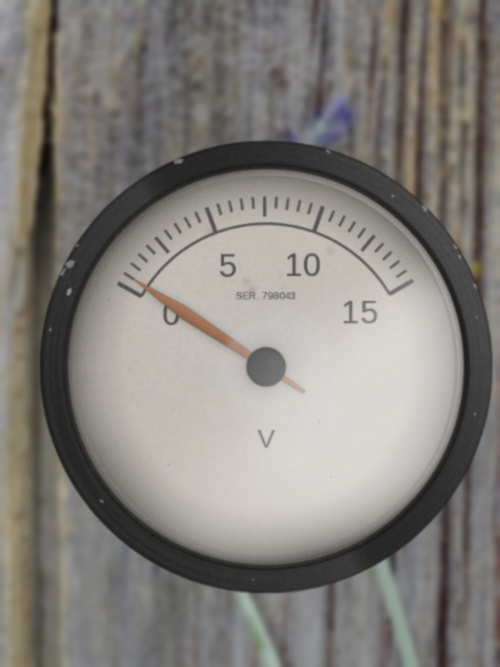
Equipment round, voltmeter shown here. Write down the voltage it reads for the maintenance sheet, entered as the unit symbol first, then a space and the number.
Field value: V 0.5
